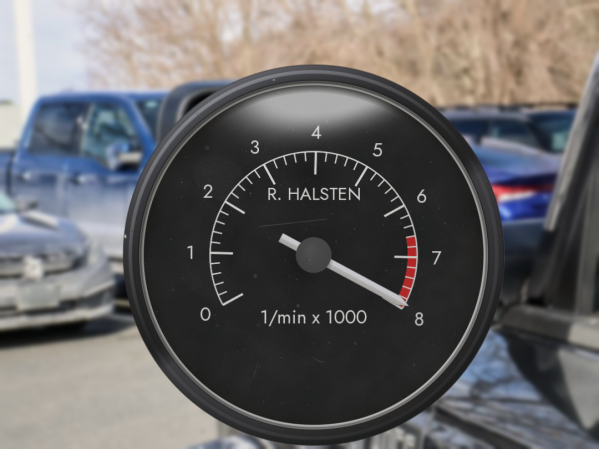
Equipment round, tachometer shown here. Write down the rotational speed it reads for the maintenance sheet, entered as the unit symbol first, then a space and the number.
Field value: rpm 7900
